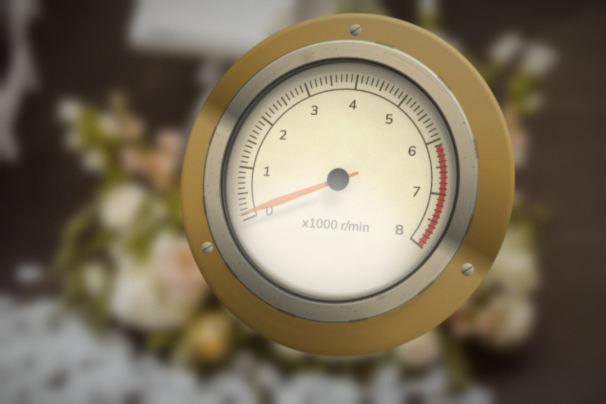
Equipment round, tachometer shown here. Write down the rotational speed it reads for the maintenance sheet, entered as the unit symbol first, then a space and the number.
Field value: rpm 100
